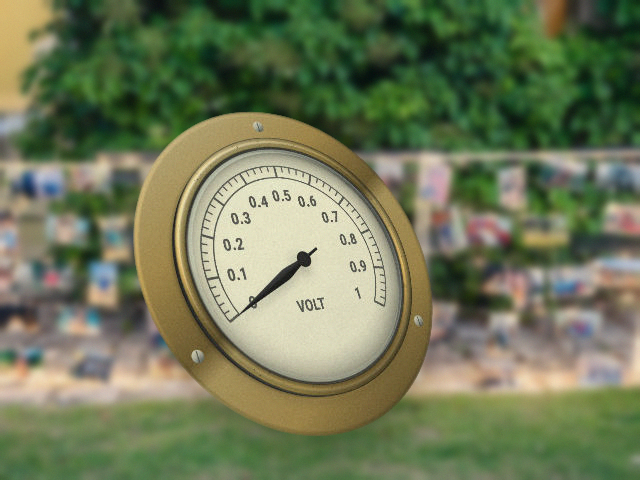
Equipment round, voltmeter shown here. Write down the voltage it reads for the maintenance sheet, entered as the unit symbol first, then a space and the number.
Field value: V 0
